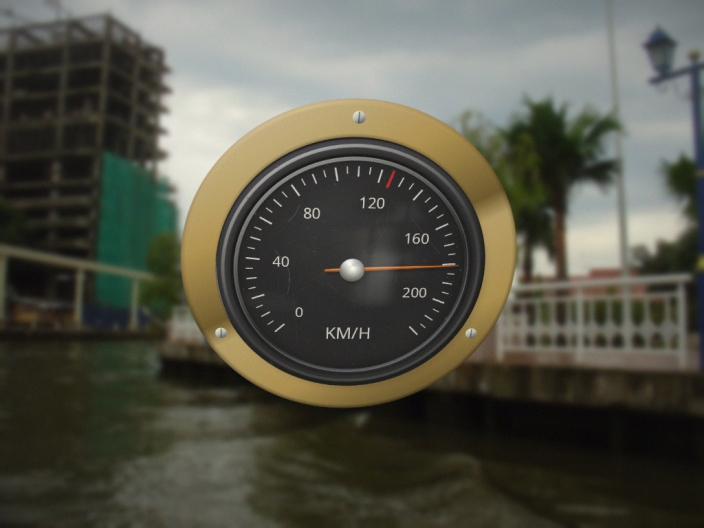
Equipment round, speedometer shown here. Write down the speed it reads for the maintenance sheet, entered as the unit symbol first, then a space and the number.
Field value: km/h 180
